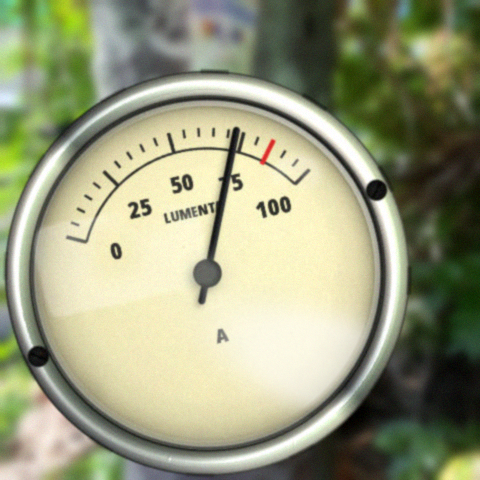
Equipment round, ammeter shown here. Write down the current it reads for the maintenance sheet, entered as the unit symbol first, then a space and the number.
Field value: A 72.5
